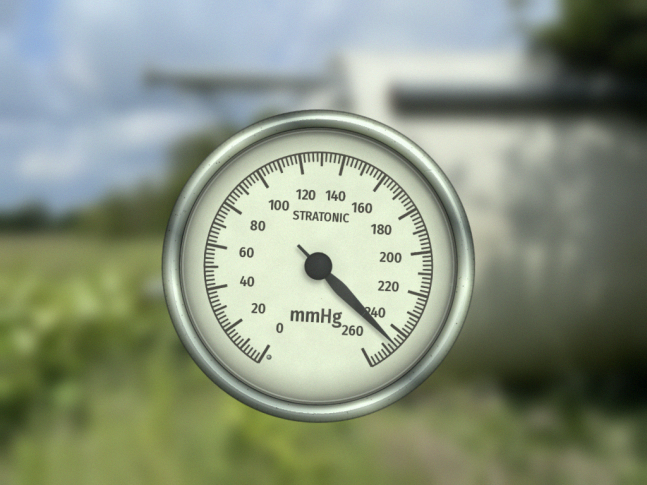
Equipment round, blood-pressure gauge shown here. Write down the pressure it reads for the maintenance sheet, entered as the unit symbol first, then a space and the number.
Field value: mmHg 246
